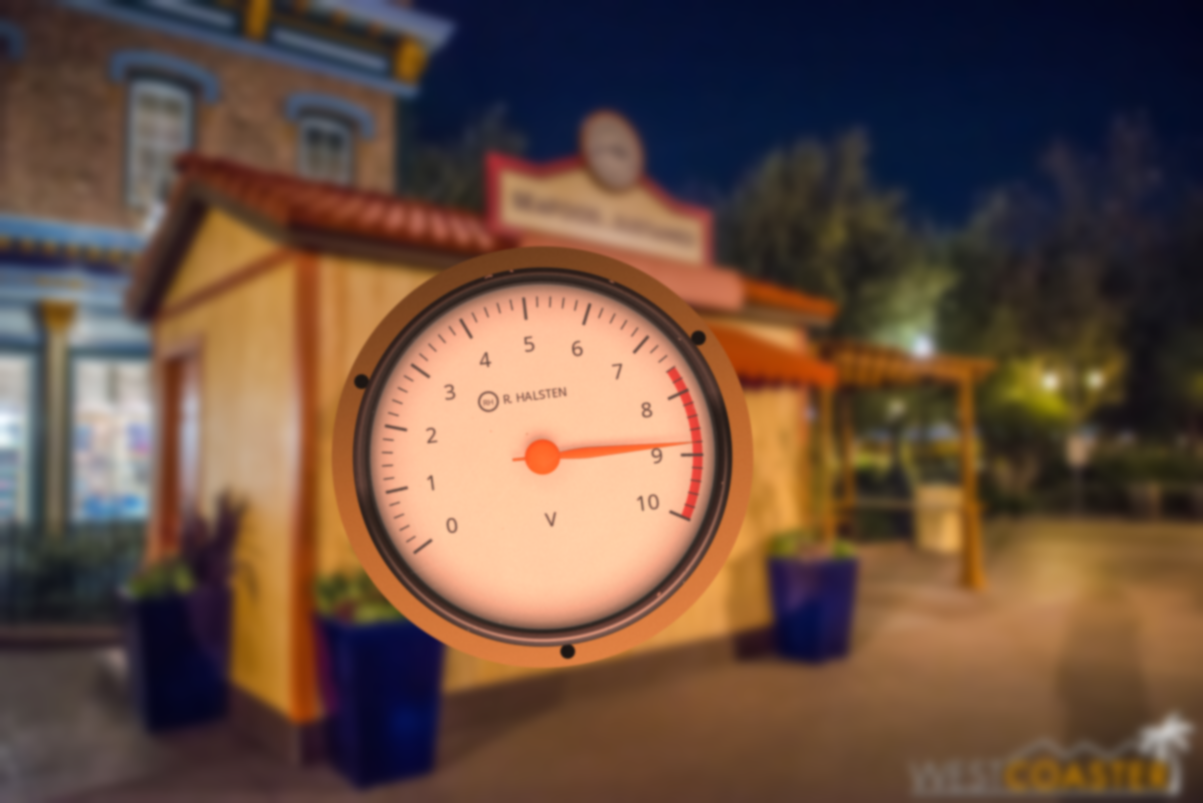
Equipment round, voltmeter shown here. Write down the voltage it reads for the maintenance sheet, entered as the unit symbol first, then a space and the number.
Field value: V 8.8
